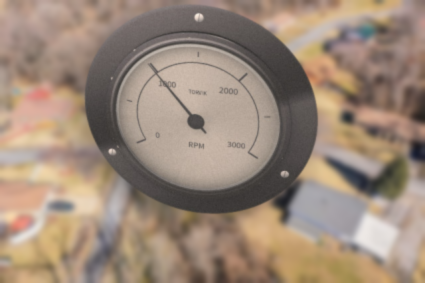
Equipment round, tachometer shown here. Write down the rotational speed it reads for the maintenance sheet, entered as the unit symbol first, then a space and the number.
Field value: rpm 1000
